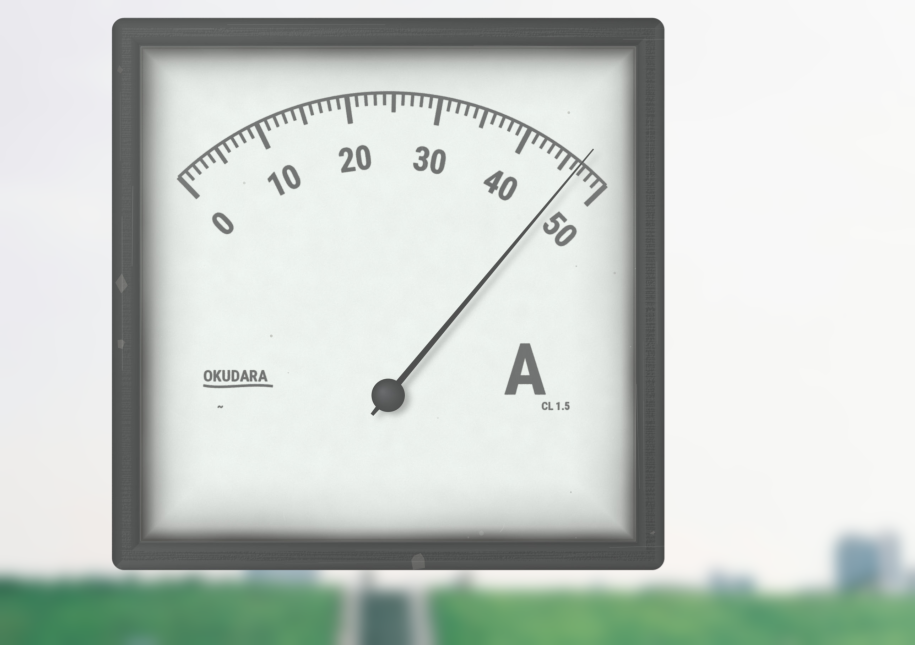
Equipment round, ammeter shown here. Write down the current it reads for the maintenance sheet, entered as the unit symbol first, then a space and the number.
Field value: A 46.5
